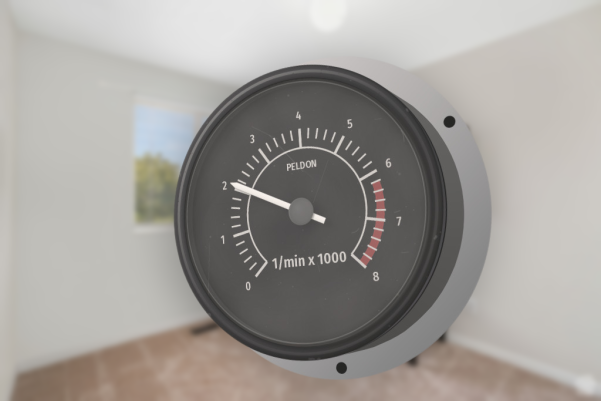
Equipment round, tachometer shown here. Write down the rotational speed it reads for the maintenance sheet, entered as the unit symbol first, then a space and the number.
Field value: rpm 2100
